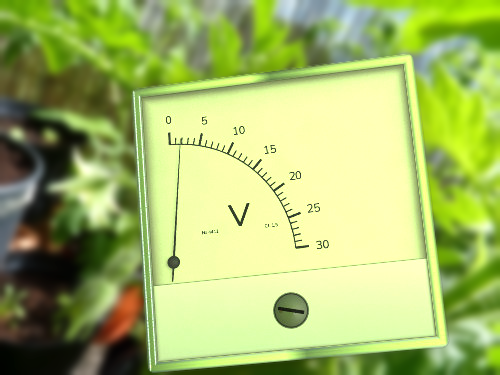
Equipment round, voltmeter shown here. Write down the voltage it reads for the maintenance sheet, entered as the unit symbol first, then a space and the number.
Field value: V 2
